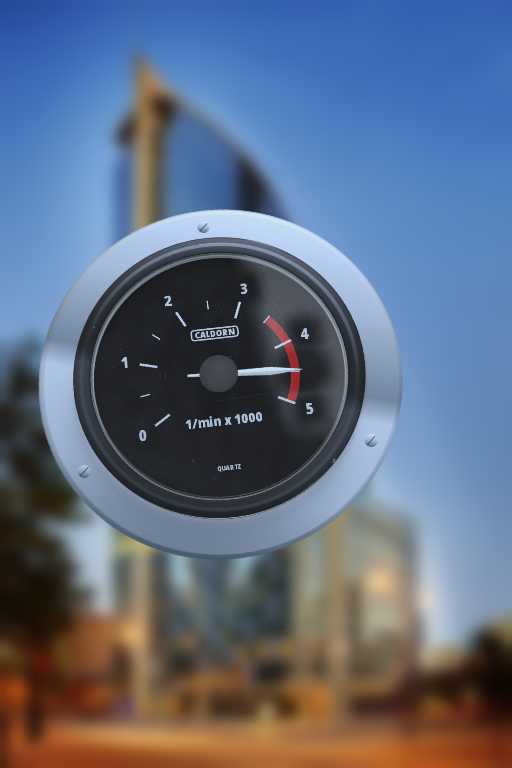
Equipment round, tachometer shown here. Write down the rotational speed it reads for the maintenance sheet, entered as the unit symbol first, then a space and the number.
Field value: rpm 4500
